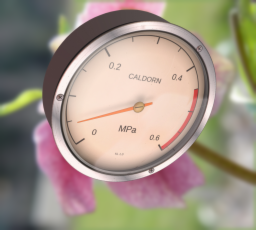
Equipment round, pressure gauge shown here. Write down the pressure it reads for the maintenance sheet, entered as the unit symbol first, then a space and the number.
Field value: MPa 0.05
